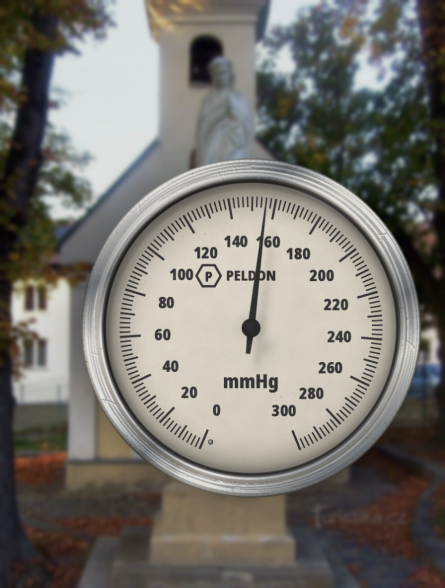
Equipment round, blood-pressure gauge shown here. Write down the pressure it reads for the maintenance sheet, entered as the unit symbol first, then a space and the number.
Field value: mmHg 156
